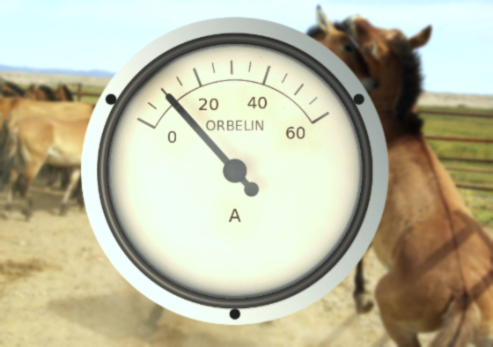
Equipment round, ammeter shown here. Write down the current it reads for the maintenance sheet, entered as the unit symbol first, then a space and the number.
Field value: A 10
